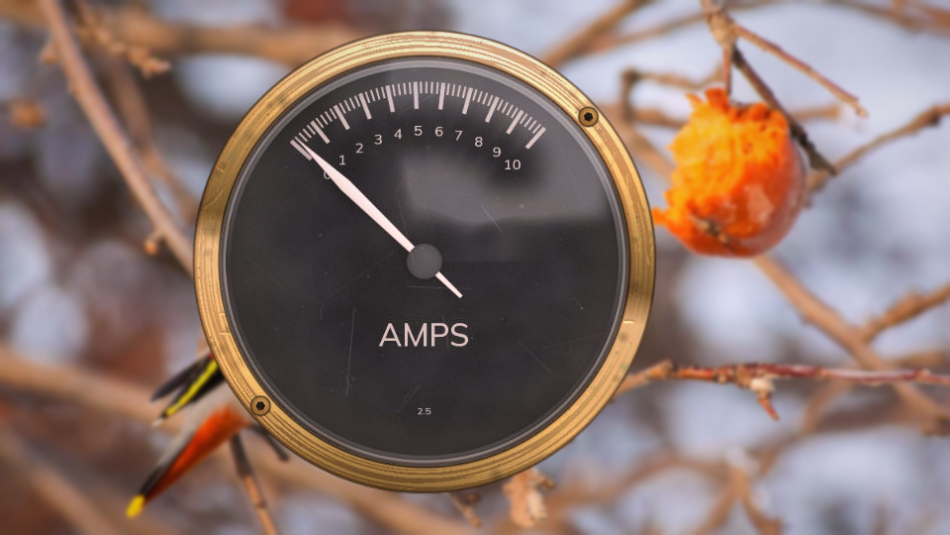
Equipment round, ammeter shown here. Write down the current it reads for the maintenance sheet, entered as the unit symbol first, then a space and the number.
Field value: A 0.2
